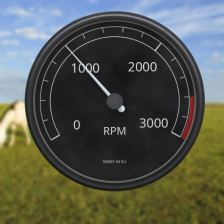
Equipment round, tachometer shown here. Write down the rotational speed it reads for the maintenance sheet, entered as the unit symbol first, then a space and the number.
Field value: rpm 1000
